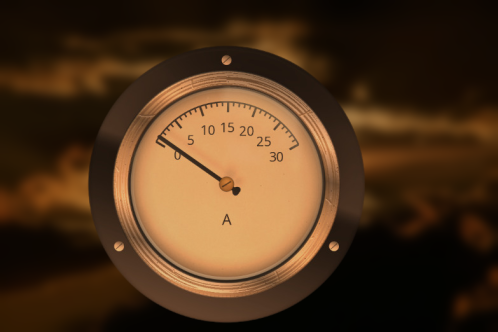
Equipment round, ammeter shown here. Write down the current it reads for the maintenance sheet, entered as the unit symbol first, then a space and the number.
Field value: A 1
